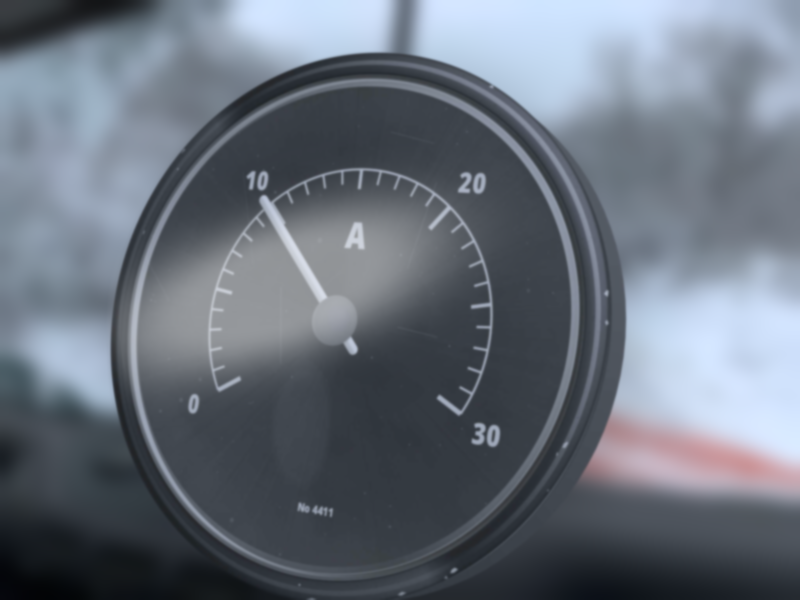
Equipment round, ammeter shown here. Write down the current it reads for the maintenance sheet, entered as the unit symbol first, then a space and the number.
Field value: A 10
